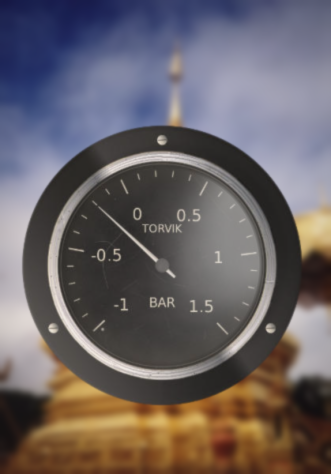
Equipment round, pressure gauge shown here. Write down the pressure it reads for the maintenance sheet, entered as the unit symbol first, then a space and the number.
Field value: bar -0.2
